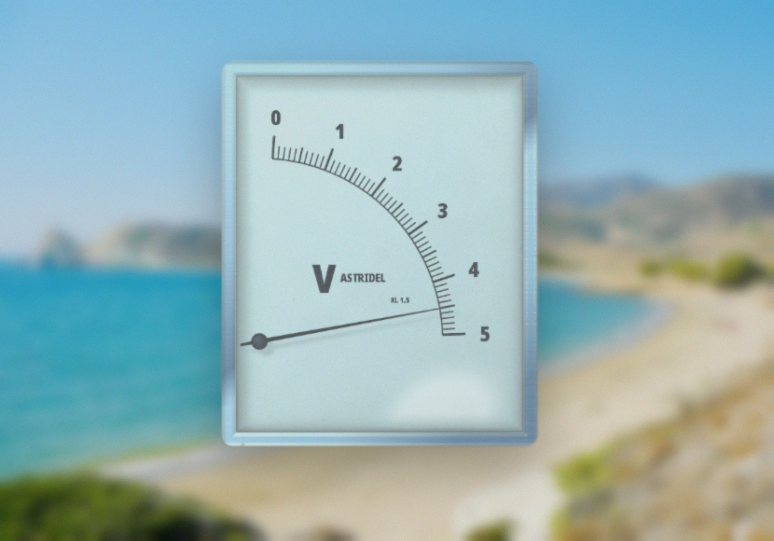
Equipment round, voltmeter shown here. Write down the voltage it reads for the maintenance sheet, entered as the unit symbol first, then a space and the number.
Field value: V 4.5
